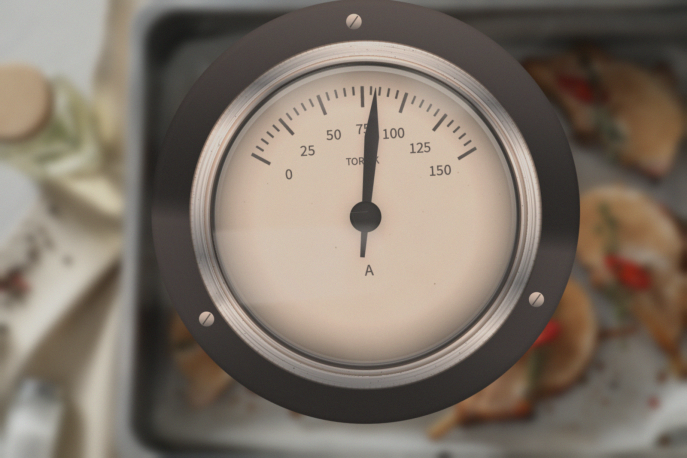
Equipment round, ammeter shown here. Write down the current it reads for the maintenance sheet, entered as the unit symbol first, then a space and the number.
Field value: A 82.5
